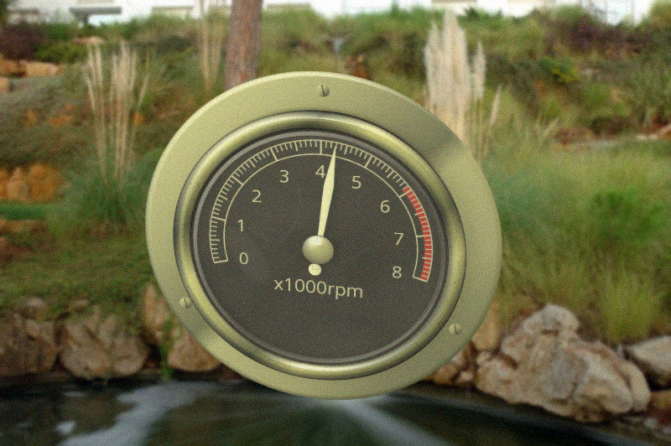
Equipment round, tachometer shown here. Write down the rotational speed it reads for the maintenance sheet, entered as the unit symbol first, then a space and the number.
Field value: rpm 4300
